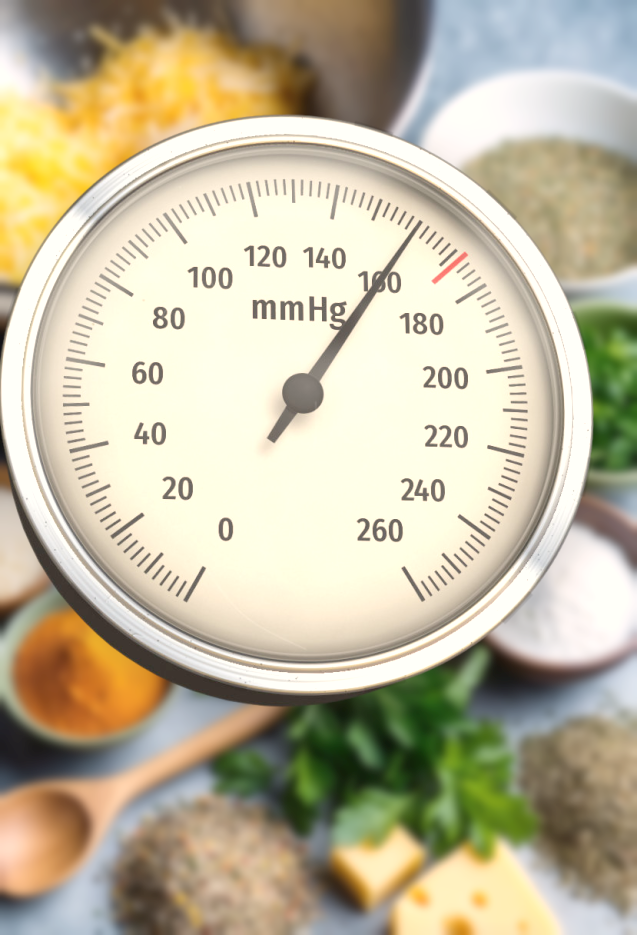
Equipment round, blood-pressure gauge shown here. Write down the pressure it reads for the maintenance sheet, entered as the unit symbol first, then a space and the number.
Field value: mmHg 160
